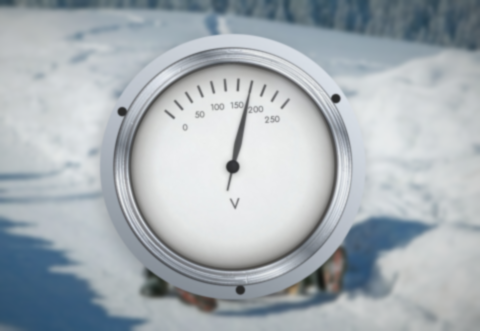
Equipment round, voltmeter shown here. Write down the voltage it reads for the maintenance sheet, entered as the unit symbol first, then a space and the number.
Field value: V 175
